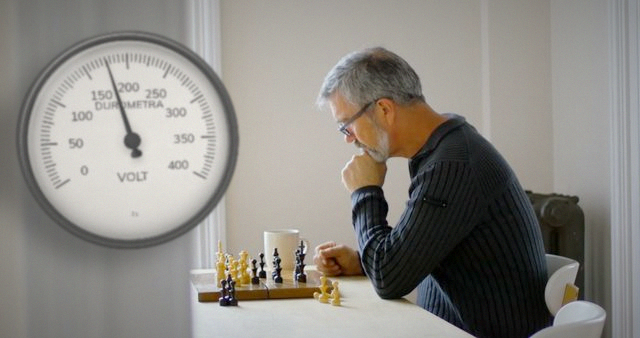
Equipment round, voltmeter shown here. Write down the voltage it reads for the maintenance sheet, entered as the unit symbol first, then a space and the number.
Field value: V 175
